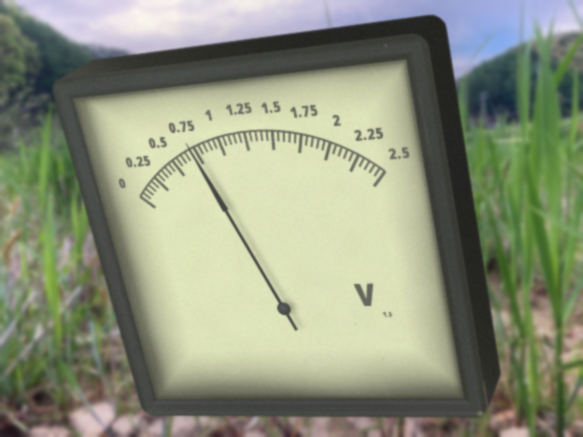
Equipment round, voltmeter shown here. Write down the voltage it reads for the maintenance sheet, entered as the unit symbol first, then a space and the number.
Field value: V 0.75
